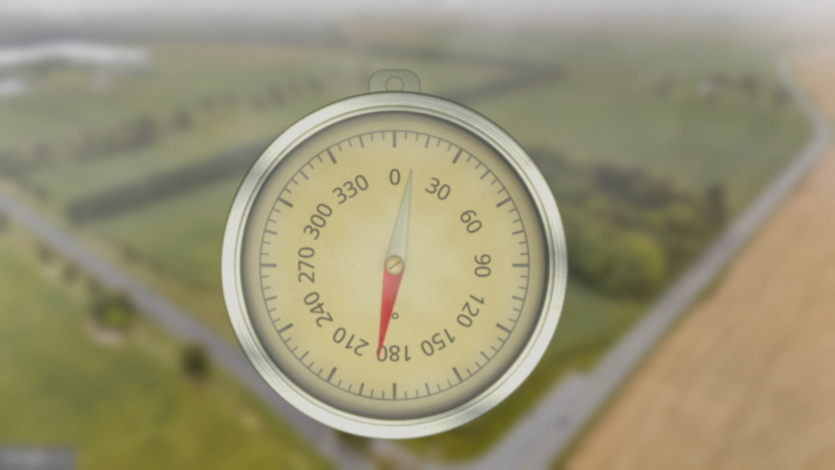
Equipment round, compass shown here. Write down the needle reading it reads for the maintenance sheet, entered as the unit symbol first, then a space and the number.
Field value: ° 190
